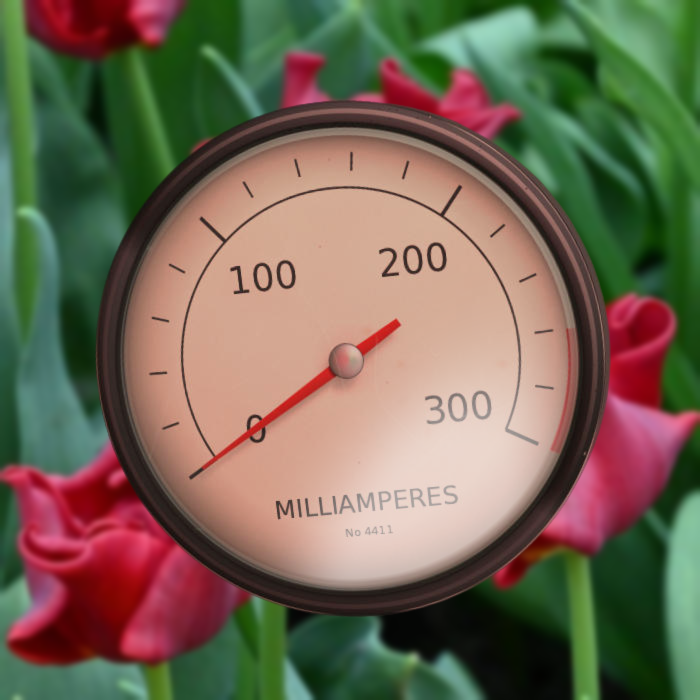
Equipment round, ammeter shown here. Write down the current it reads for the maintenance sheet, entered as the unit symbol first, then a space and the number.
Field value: mA 0
